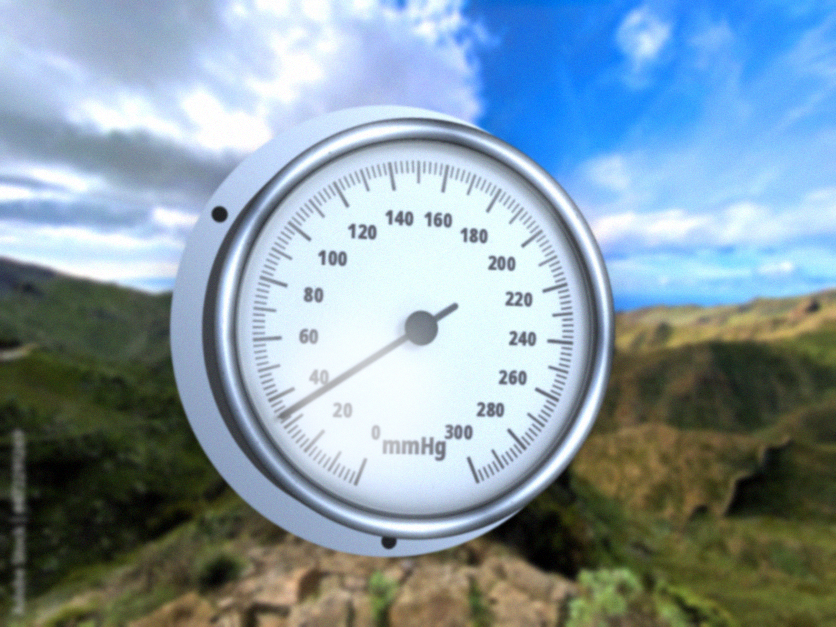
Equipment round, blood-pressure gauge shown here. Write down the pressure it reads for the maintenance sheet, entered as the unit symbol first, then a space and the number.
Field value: mmHg 34
